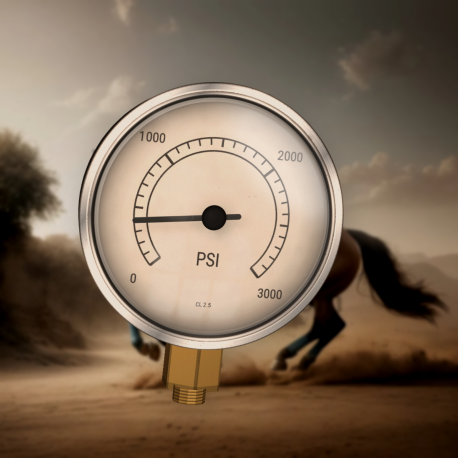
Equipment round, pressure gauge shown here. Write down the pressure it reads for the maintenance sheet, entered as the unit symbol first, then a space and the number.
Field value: psi 400
